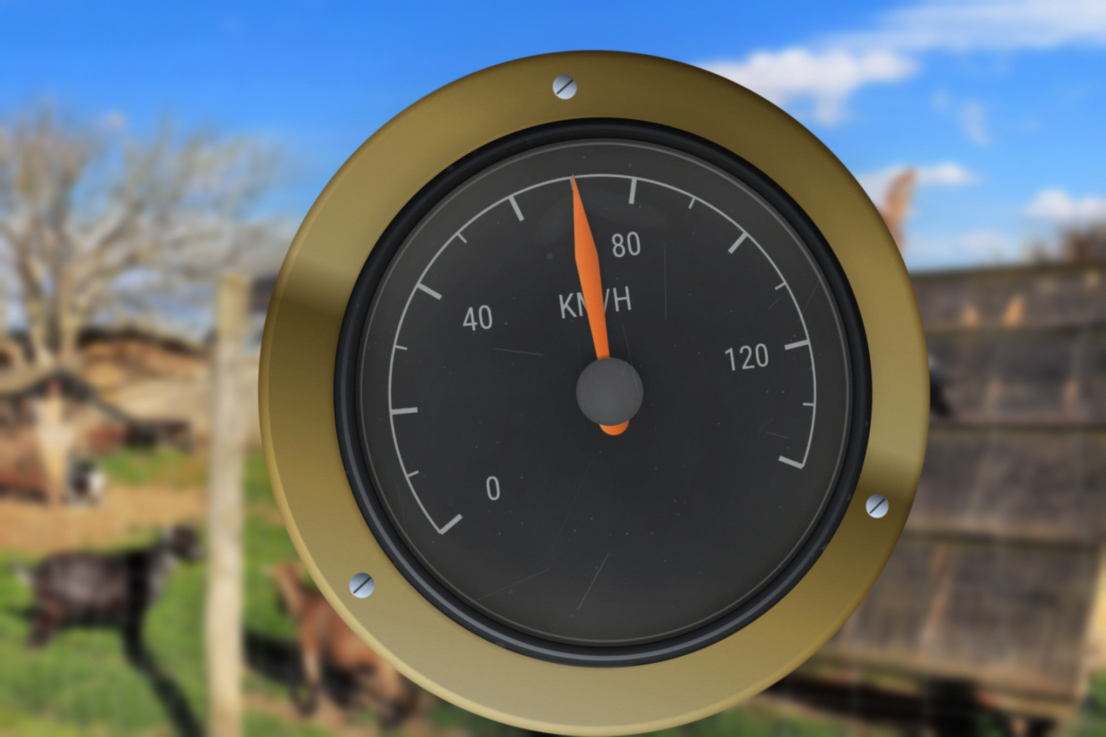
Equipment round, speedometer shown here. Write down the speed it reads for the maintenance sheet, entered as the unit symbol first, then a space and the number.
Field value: km/h 70
